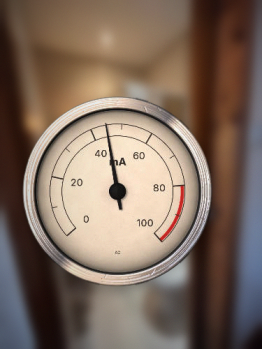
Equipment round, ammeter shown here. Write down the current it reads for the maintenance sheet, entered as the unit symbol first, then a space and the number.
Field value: mA 45
